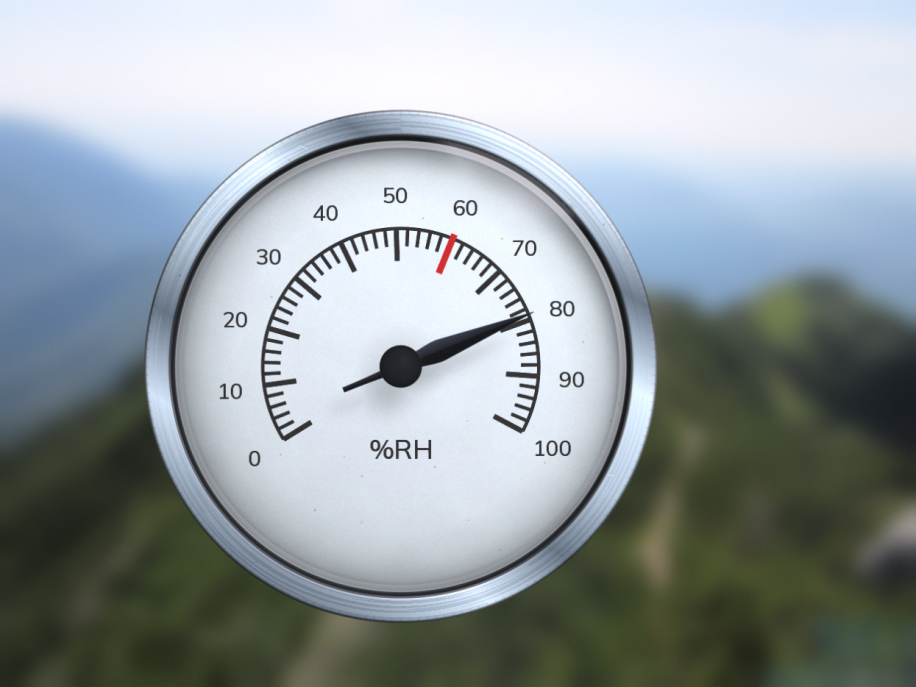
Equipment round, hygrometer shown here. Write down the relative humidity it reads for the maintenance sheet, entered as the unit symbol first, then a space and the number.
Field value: % 79
